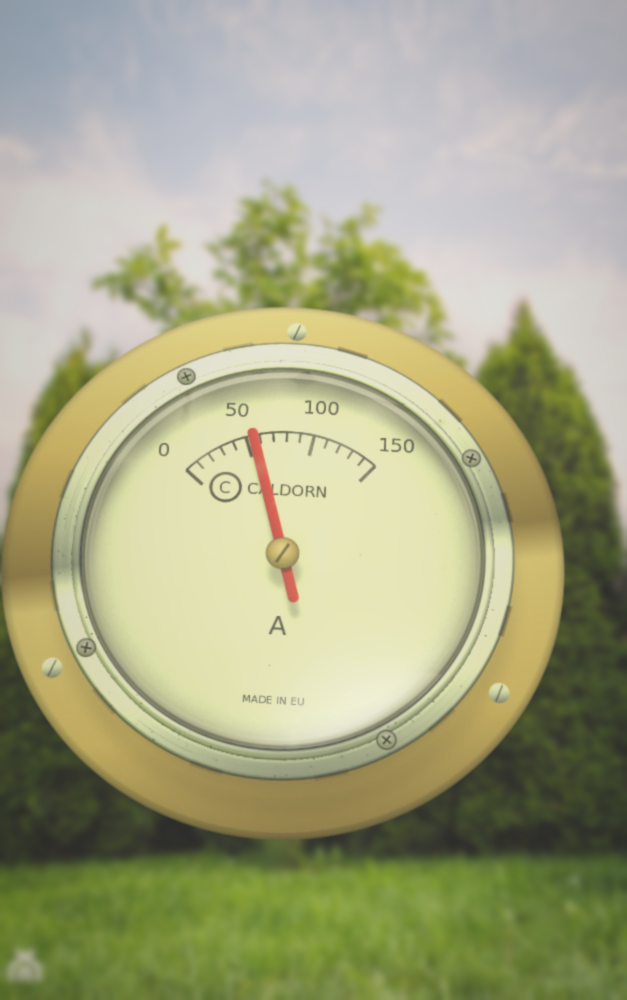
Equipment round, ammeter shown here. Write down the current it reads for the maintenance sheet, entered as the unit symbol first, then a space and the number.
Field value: A 55
